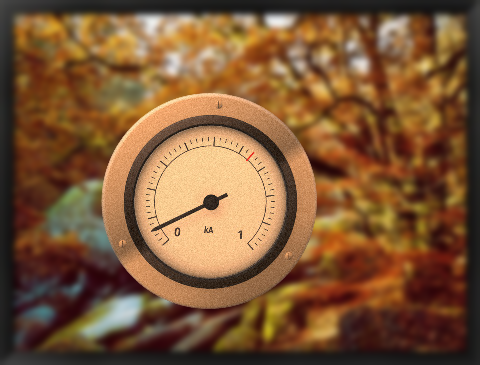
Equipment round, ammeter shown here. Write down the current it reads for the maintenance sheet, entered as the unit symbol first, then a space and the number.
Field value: kA 0.06
